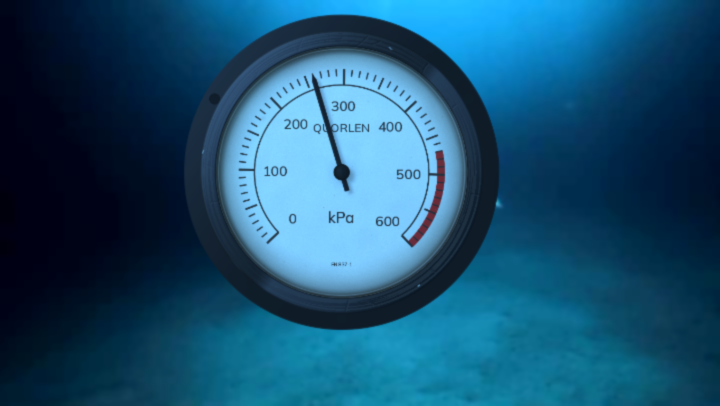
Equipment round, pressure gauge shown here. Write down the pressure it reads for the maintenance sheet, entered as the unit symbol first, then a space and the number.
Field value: kPa 260
